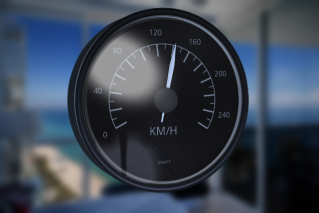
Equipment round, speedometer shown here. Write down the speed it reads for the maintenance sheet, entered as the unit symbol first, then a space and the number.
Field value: km/h 140
